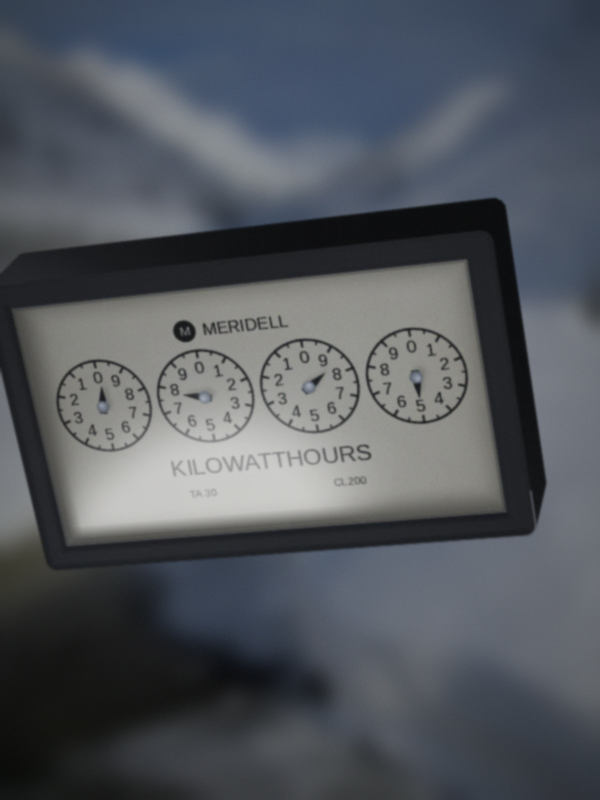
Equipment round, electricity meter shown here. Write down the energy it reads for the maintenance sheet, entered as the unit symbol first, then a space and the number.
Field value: kWh 9785
